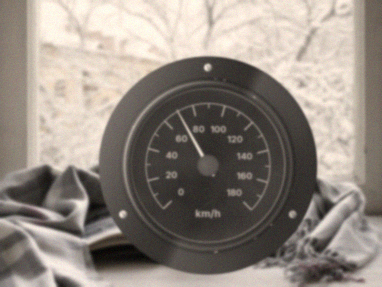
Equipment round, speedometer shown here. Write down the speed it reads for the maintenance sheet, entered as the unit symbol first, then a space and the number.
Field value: km/h 70
